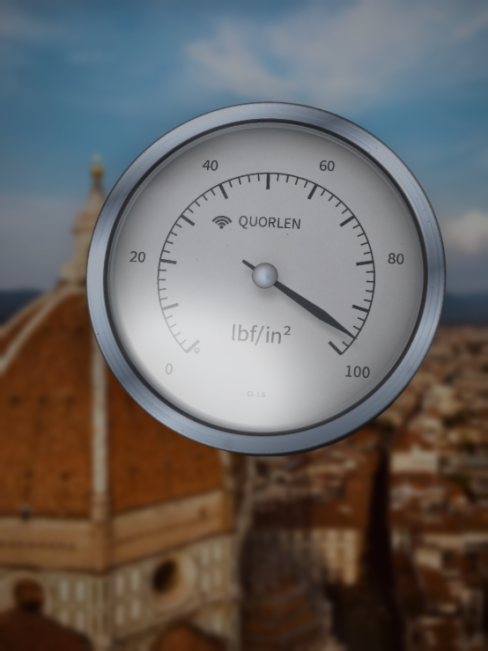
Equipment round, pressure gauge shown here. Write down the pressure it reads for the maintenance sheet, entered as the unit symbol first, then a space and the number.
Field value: psi 96
